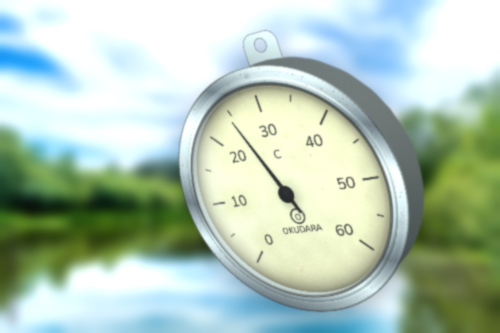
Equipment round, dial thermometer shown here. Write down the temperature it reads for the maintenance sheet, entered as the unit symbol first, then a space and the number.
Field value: °C 25
